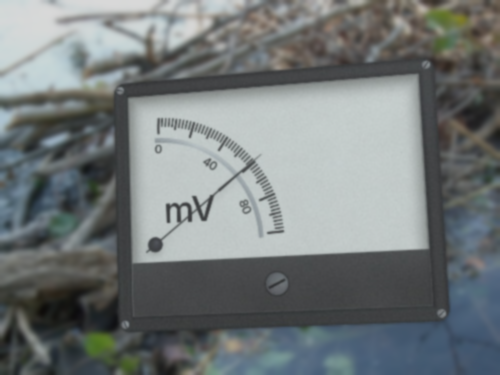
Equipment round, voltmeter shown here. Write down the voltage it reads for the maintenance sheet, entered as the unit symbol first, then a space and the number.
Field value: mV 60
